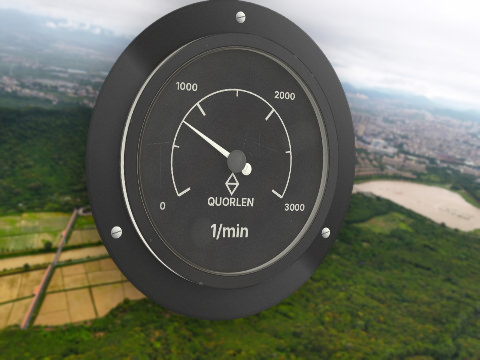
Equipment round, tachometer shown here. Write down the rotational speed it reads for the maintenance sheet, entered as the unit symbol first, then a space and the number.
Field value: rpm 750
